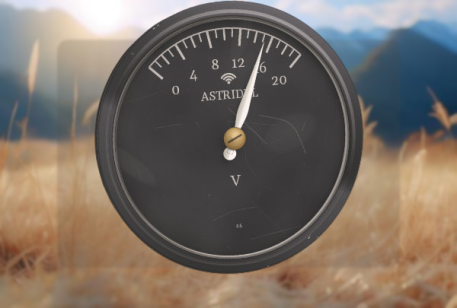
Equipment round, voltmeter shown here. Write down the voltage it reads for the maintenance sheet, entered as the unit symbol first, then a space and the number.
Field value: V 15
